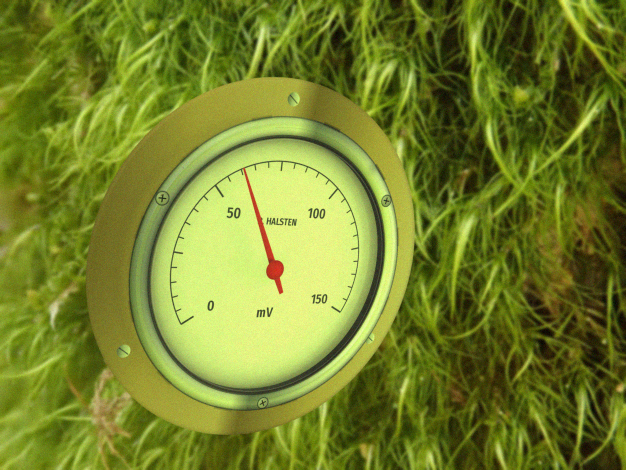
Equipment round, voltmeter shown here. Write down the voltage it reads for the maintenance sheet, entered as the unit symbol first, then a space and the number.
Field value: mV 60
